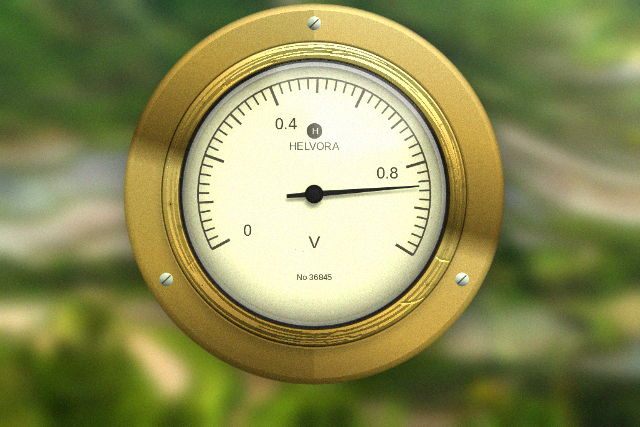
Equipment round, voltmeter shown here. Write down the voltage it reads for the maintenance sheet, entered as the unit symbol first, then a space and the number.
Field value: V 0.85
